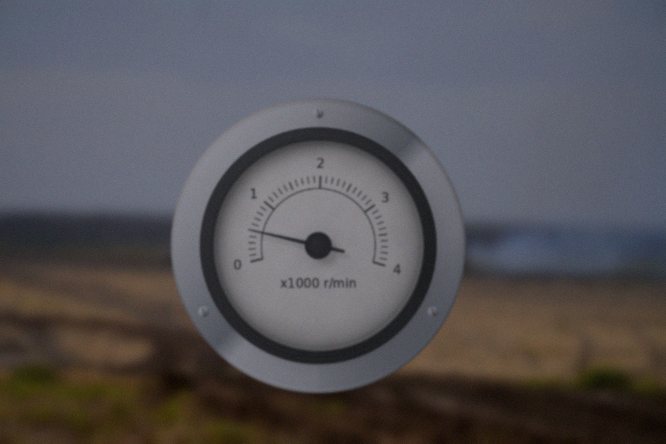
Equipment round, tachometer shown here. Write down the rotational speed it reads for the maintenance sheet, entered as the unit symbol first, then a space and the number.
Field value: rpm 500
